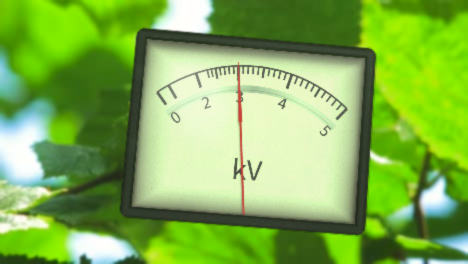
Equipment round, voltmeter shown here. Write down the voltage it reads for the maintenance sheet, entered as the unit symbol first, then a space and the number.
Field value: kV 3
